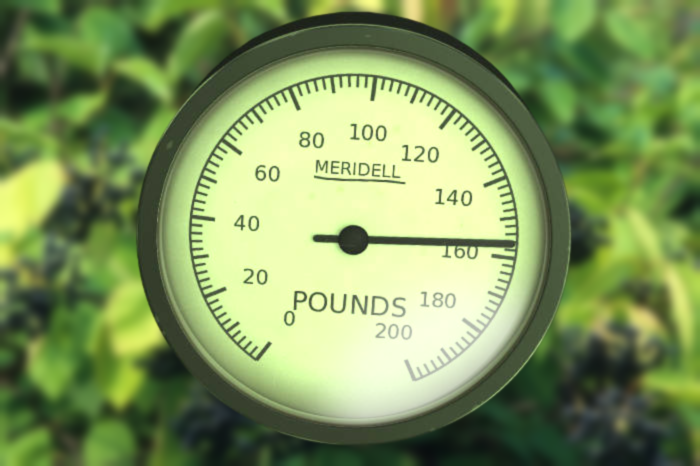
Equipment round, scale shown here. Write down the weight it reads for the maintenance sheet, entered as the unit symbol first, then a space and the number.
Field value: lb 156
